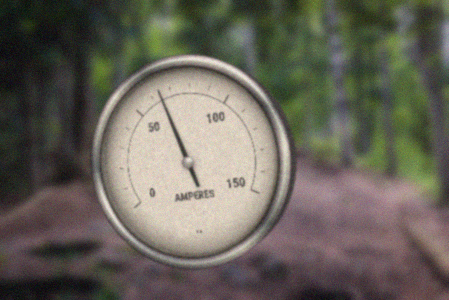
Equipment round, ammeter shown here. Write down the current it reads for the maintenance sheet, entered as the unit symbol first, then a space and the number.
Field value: A 65
